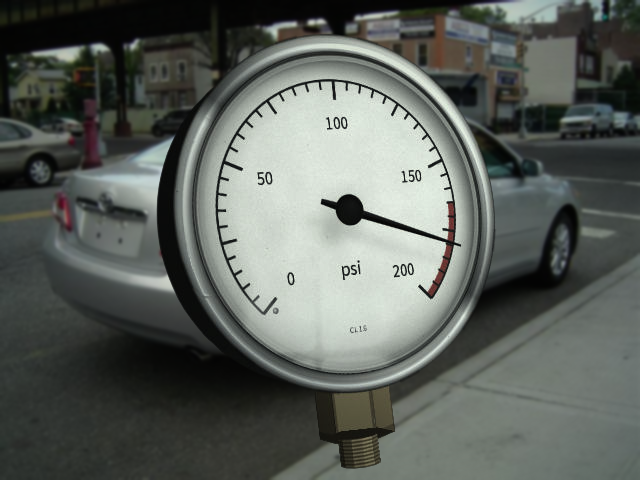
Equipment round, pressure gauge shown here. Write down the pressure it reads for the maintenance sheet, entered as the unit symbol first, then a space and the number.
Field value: psi 180
